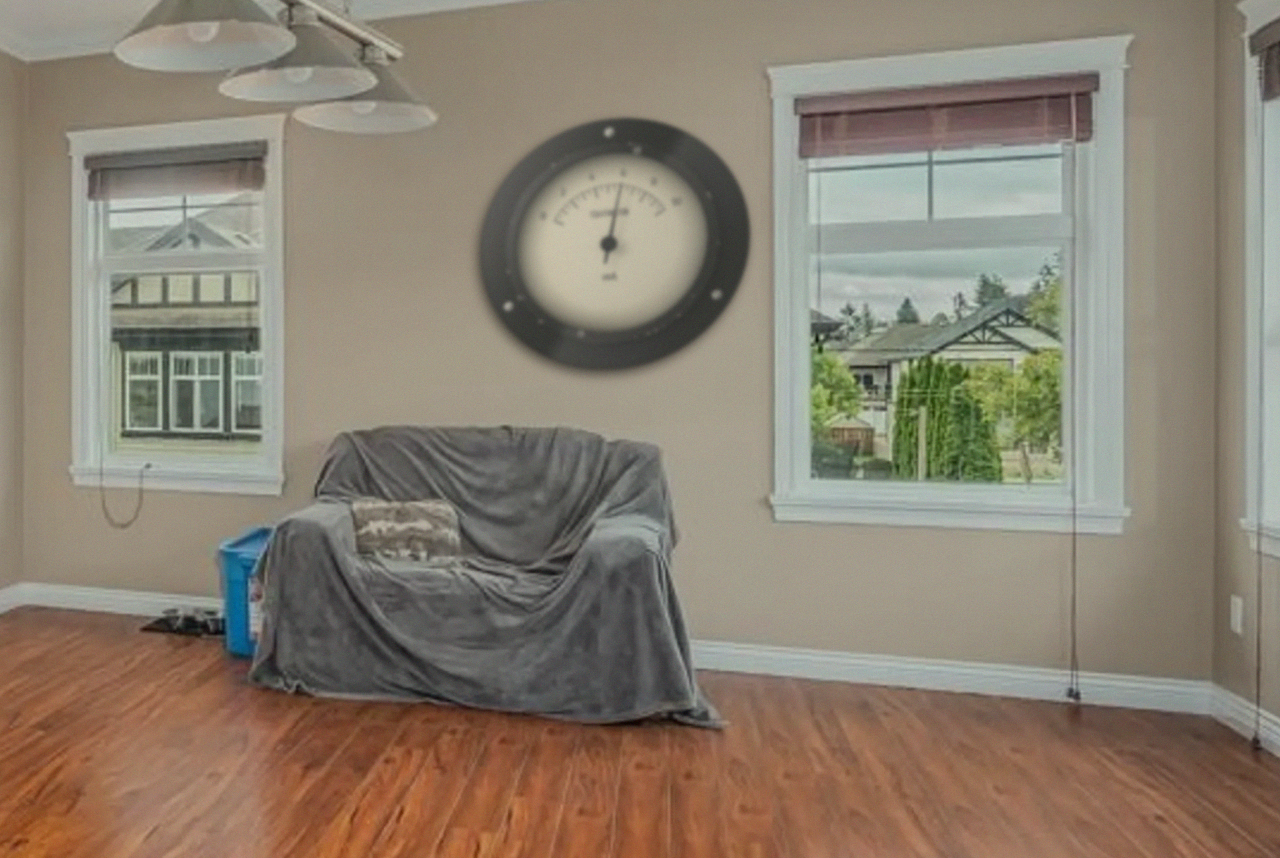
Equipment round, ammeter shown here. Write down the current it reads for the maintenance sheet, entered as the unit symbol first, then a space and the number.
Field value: mA 6
